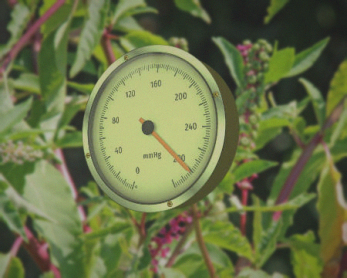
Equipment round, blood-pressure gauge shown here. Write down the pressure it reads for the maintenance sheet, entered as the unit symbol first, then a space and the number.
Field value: mmHg 280
